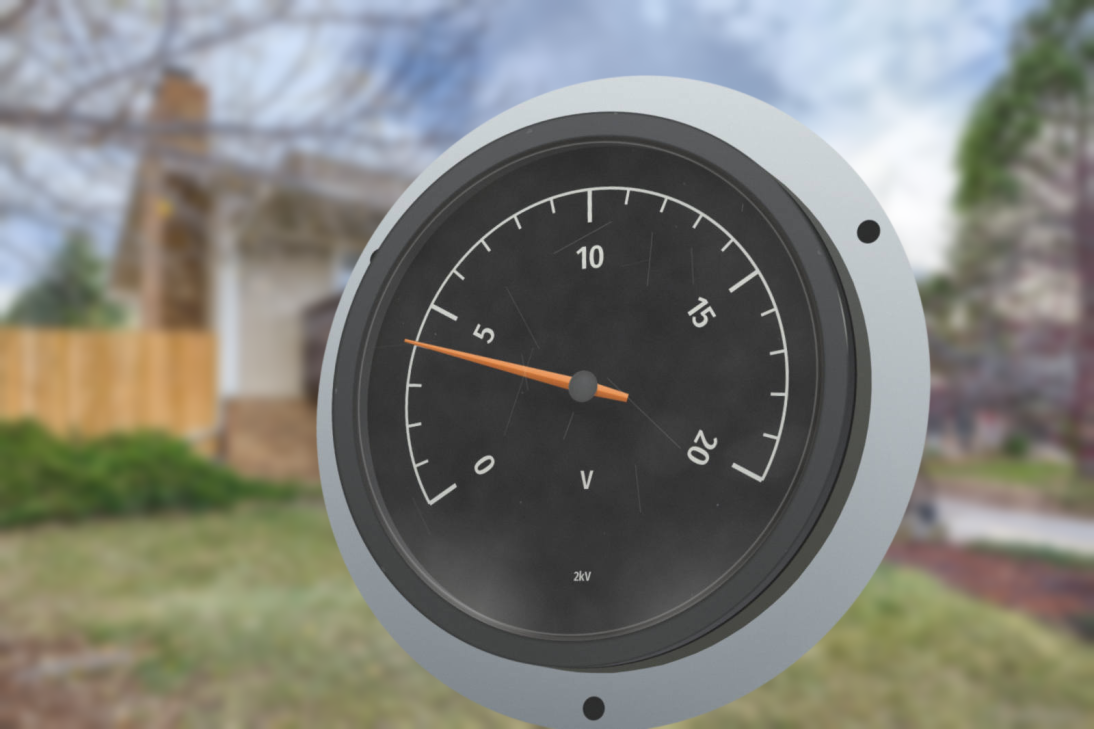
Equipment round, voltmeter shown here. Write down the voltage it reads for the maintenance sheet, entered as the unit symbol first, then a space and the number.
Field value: V 4
